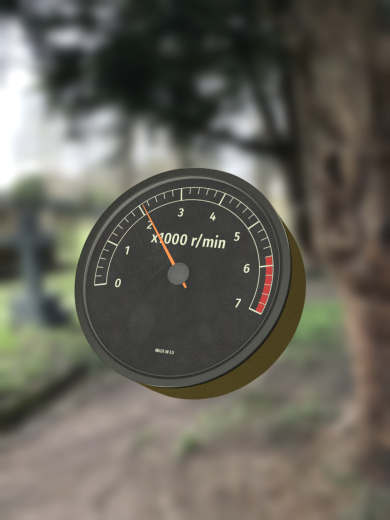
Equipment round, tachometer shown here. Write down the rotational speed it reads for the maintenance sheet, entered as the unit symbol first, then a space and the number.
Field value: rpm 2100
